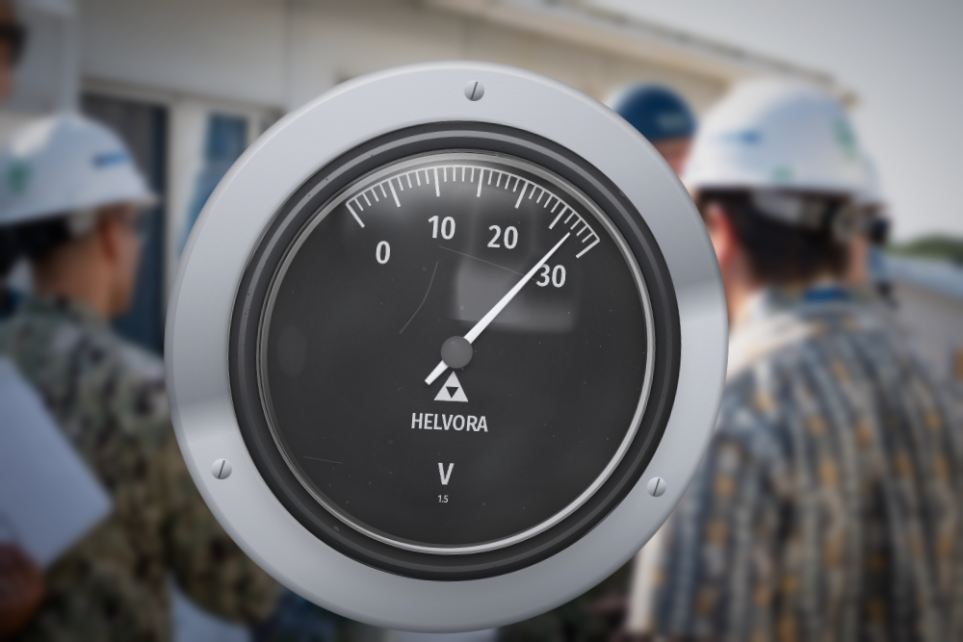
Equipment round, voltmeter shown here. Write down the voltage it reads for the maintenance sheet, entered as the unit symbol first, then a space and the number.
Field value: V 27
